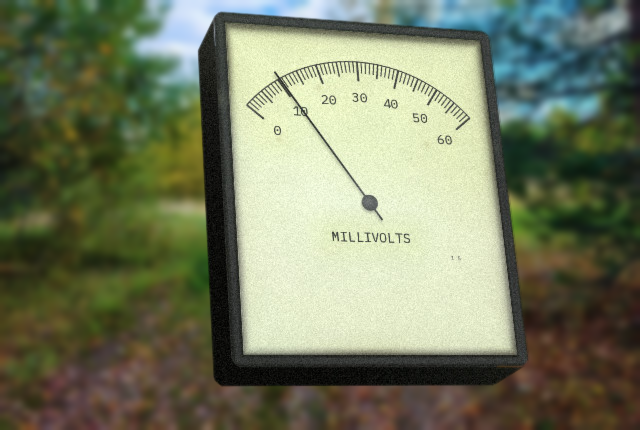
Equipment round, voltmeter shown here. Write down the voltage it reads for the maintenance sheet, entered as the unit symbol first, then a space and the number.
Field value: mV 10
